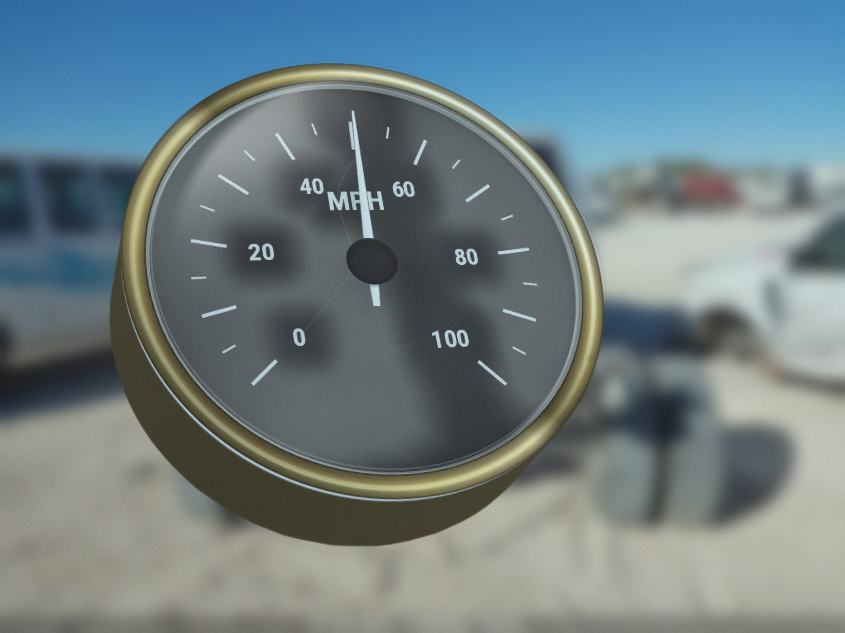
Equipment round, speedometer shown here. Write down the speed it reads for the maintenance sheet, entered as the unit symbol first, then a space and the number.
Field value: mph 50
